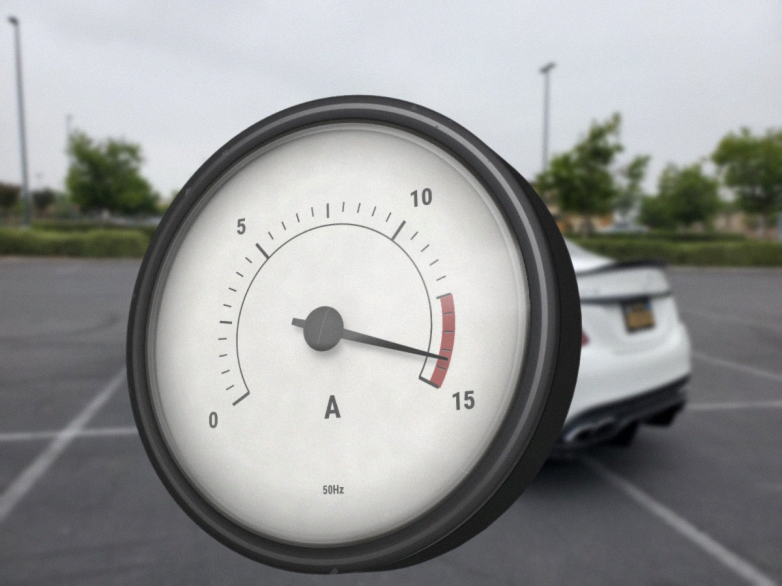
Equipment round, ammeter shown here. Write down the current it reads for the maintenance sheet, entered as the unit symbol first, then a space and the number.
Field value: A 14.25
